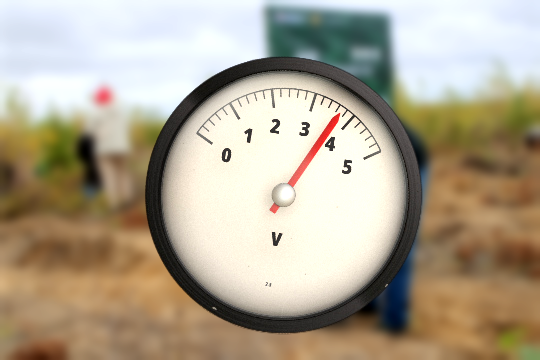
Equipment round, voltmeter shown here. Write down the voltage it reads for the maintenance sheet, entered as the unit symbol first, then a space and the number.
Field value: V 3.7
